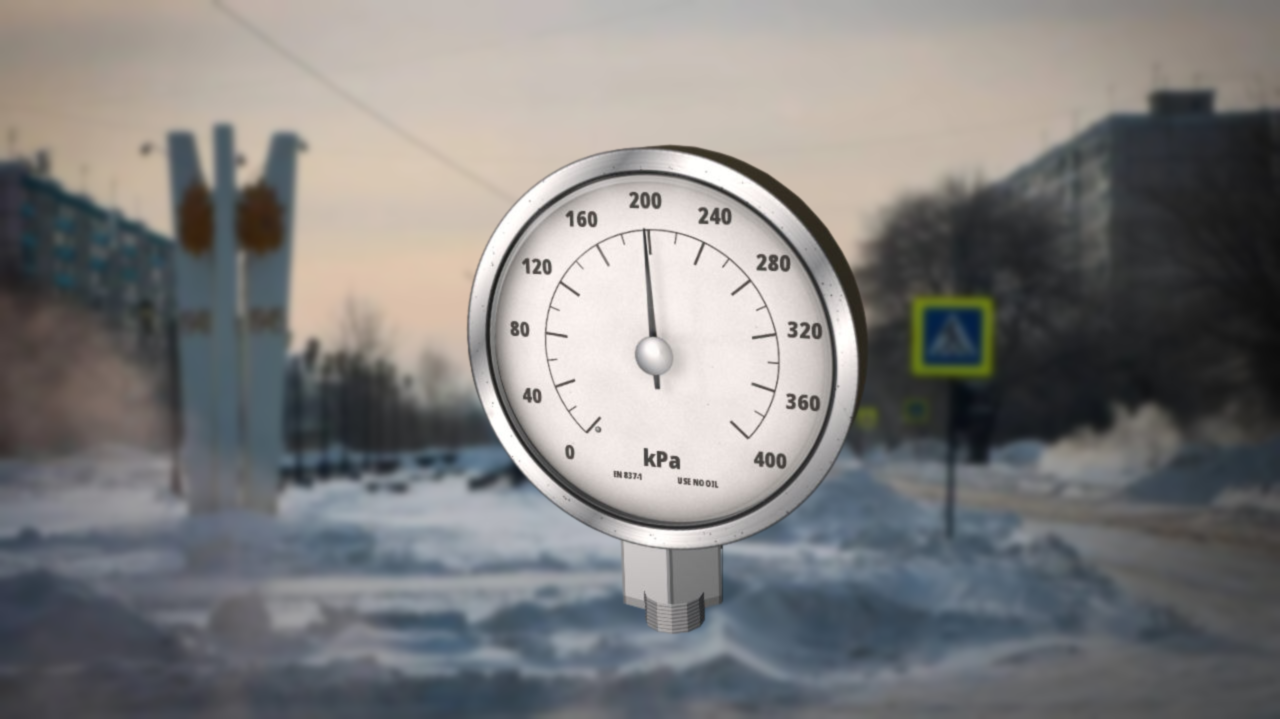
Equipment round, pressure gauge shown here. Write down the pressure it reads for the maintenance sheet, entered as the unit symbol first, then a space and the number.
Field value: kPa 200
